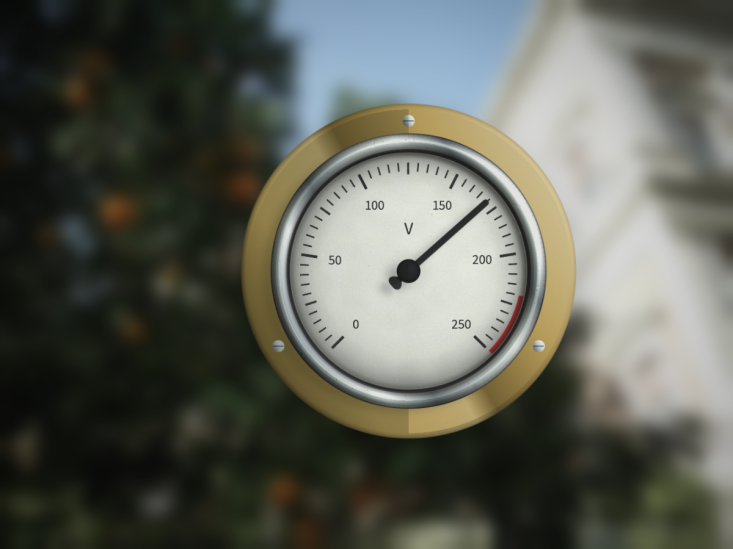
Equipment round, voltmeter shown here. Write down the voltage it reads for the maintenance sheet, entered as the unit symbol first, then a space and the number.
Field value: V 170
